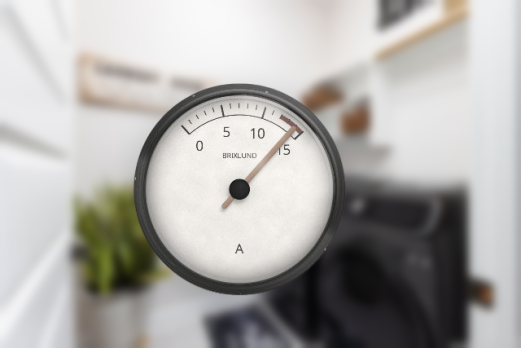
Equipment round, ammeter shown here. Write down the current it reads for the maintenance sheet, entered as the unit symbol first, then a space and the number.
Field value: A 14
